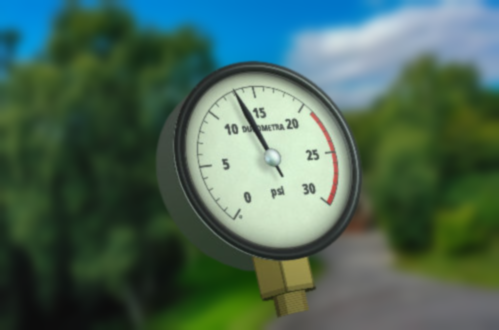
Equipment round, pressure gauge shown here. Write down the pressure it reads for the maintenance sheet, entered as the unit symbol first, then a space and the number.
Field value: psi 13
